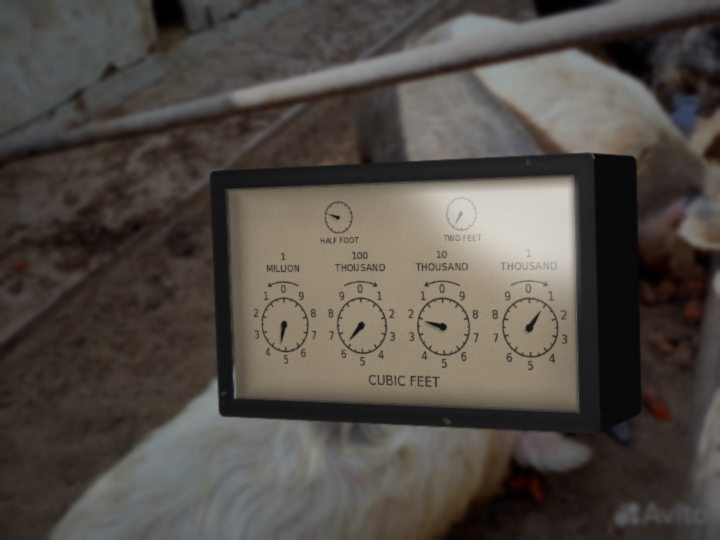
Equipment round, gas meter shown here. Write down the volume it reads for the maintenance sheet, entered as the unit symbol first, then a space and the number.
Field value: ft³ 462100
